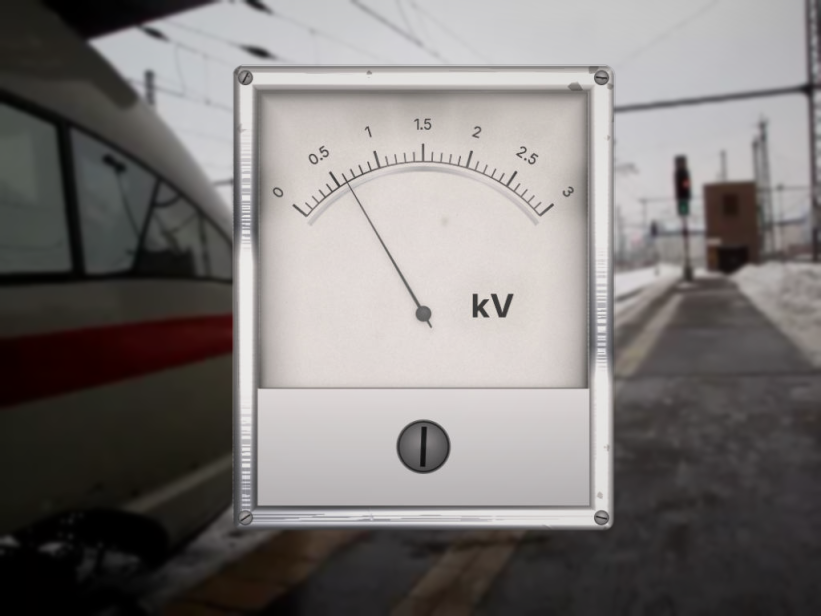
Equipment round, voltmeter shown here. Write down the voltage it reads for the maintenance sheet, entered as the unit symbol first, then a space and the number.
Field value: kV 0.6
